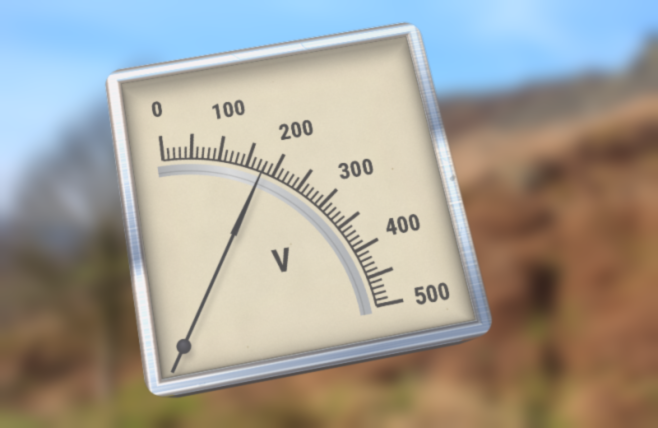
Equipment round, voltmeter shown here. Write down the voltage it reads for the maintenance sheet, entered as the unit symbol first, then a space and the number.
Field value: V 180
